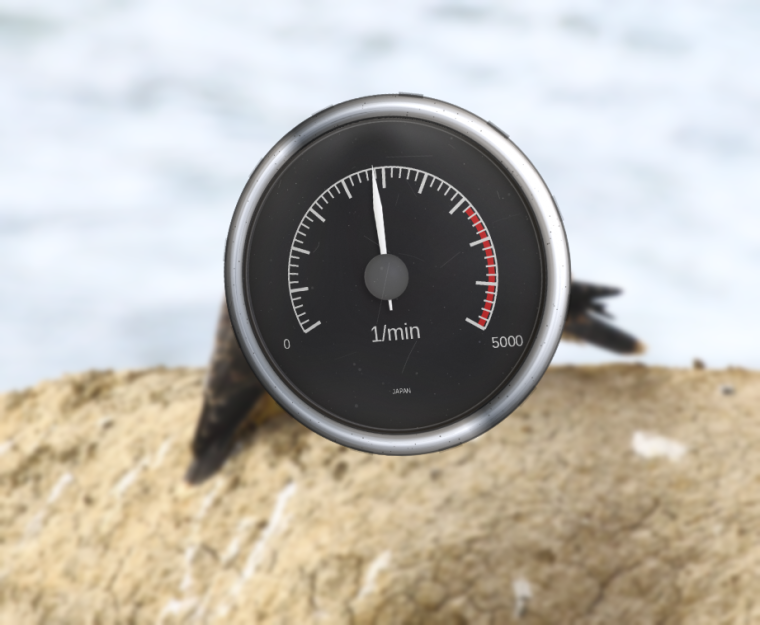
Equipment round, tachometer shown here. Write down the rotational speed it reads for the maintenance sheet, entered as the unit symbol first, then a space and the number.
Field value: rpm 2400
